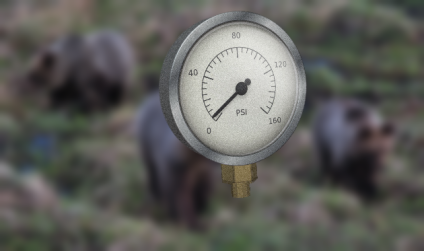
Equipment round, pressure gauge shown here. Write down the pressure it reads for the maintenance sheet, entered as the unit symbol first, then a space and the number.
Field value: psi 5
